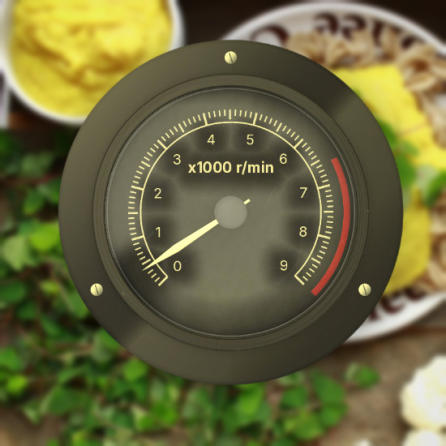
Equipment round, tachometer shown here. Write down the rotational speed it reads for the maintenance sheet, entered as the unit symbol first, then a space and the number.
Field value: rpm 400
